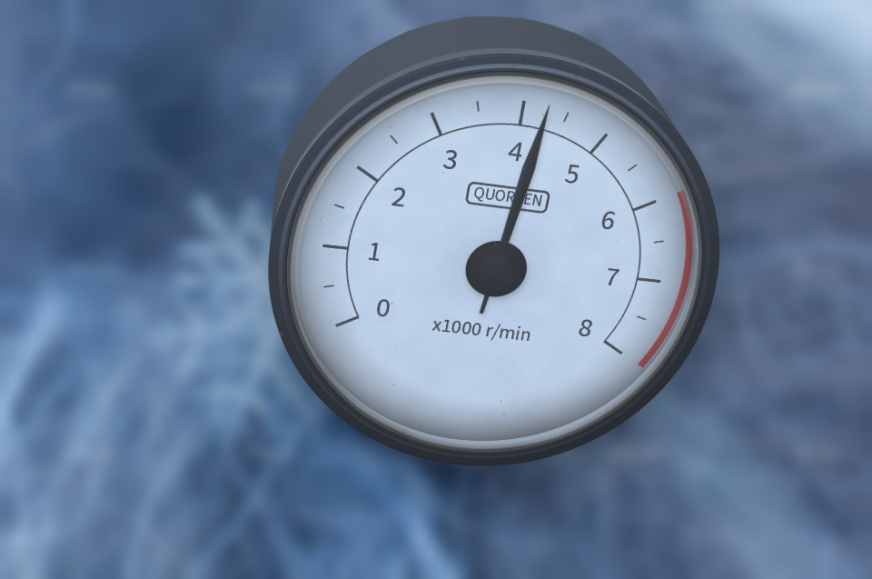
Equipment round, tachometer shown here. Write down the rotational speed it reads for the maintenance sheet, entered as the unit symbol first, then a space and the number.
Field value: rpm 4250
